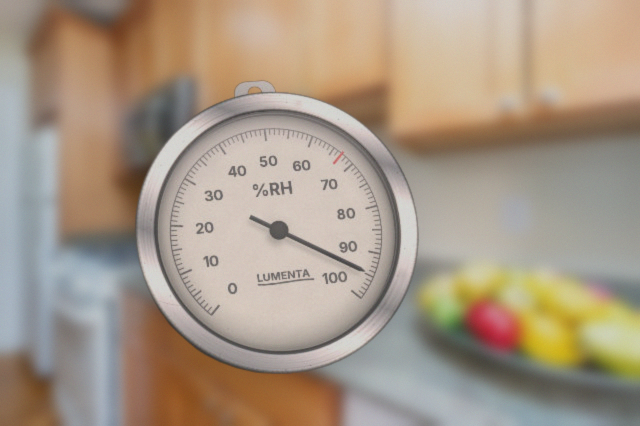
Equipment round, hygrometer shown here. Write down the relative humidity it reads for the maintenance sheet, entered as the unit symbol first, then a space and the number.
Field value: % 95
